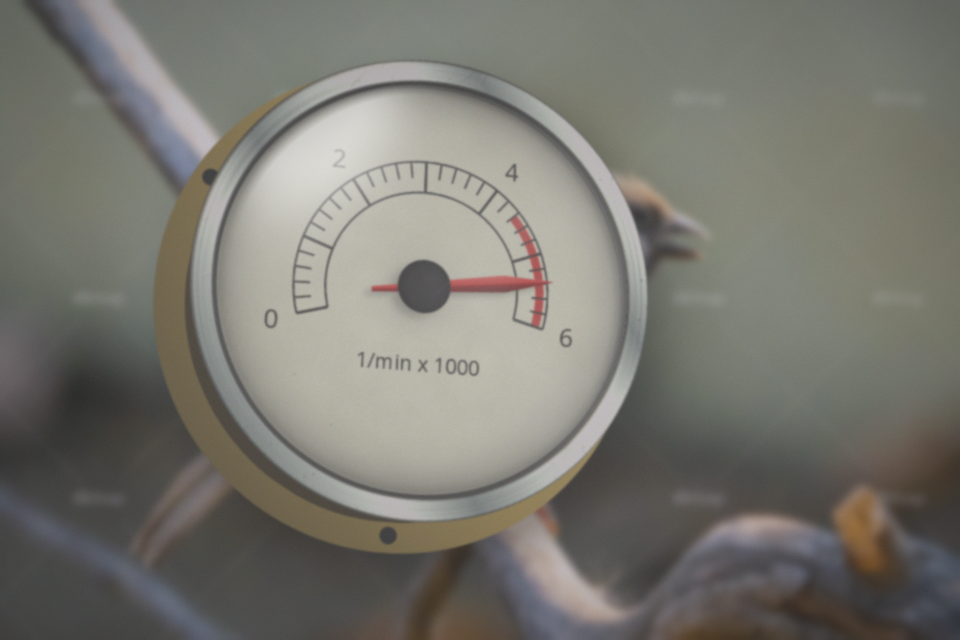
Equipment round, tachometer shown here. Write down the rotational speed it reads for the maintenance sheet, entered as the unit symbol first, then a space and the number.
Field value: rpm 5400
